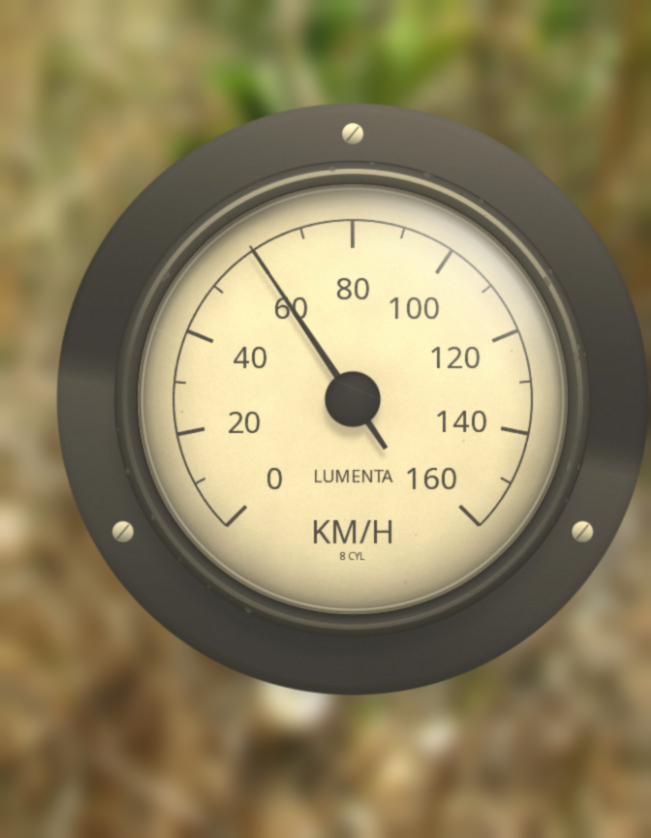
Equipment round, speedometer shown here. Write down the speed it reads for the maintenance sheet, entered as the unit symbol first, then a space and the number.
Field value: km/h 60
